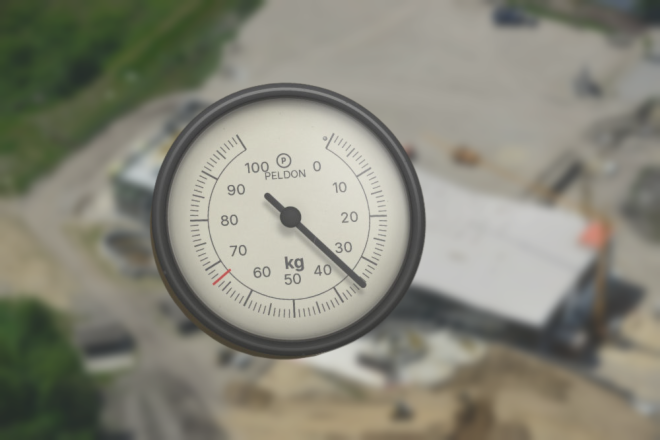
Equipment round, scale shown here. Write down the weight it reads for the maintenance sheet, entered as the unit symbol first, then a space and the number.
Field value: kg 35
